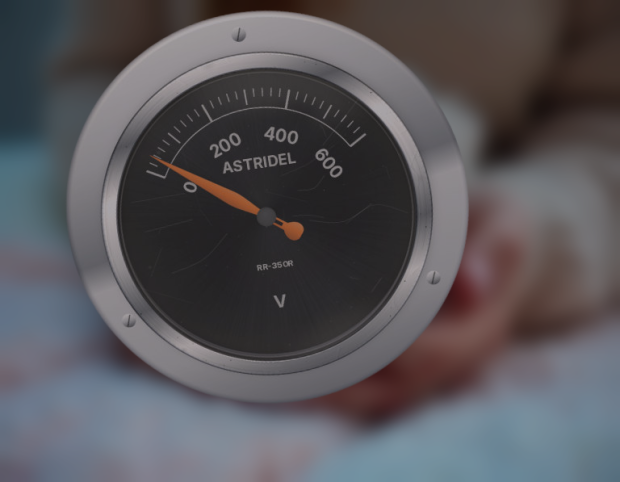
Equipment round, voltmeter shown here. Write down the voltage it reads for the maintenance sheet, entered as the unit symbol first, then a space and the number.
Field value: V 40
